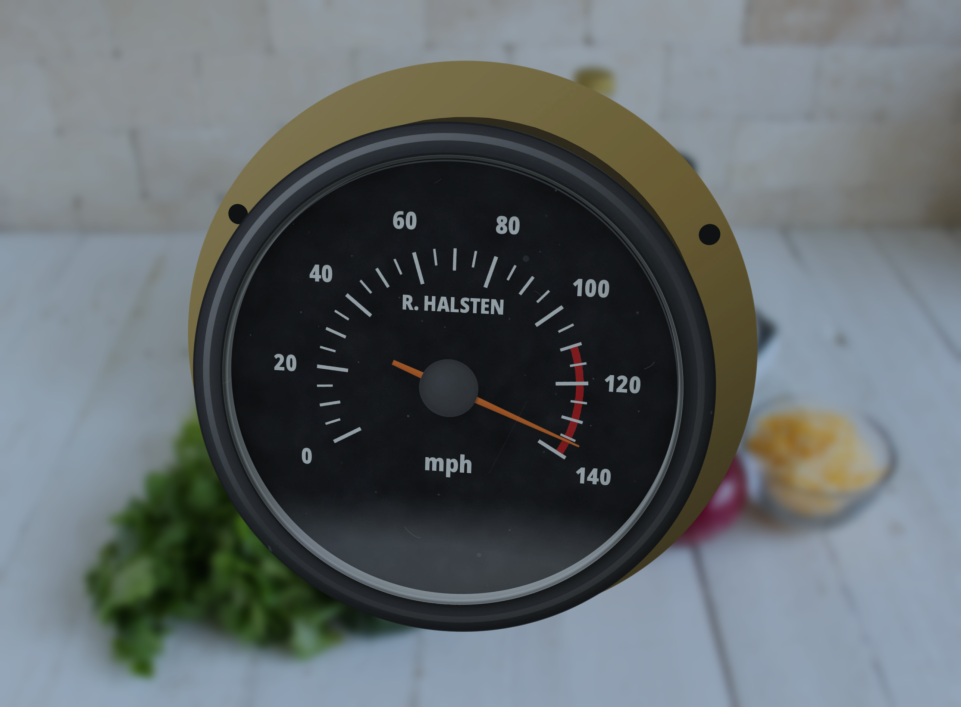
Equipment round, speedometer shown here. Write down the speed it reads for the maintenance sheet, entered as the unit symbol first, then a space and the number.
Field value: mph 135
